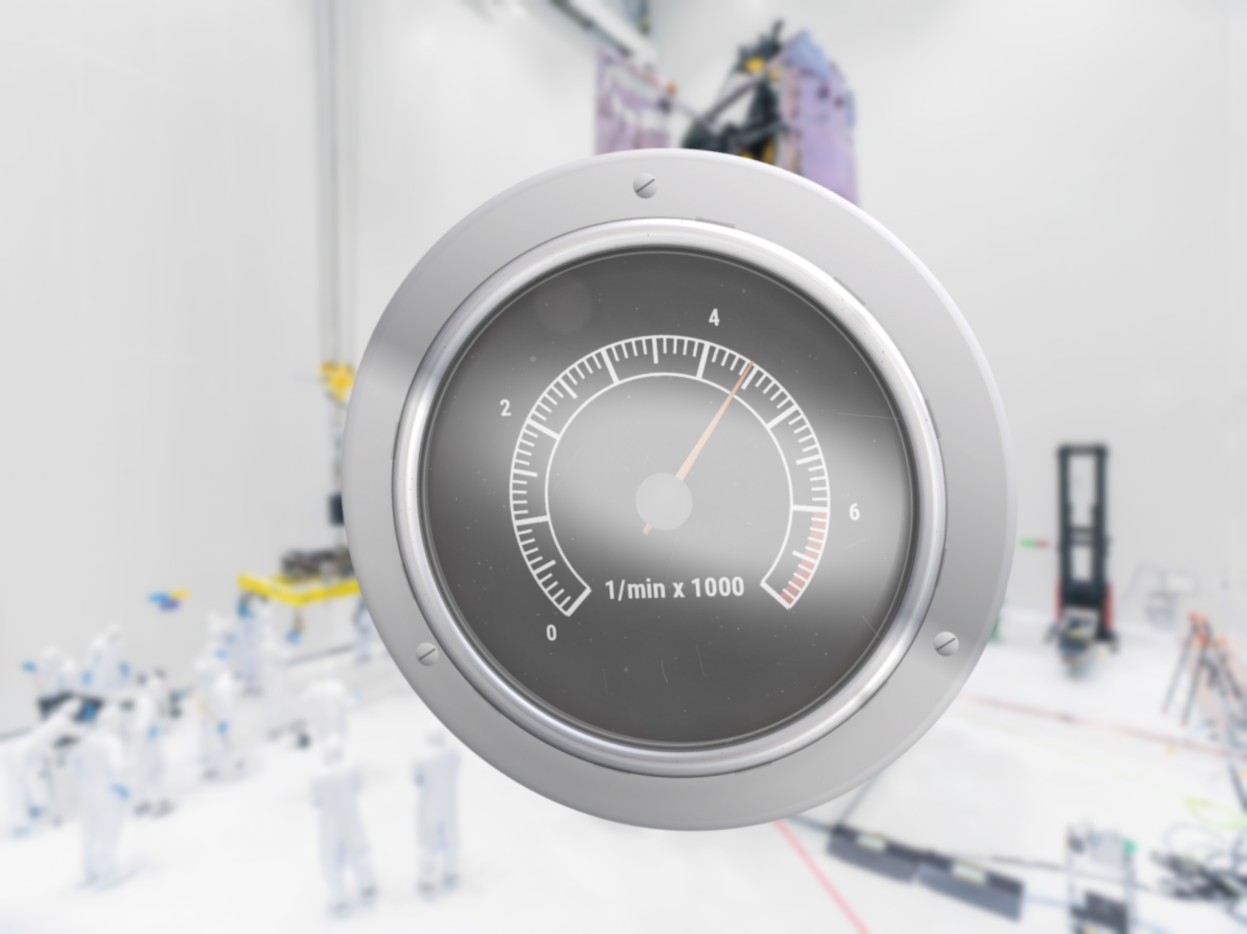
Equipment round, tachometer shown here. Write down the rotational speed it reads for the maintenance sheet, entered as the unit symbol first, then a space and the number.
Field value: rpm 4450
